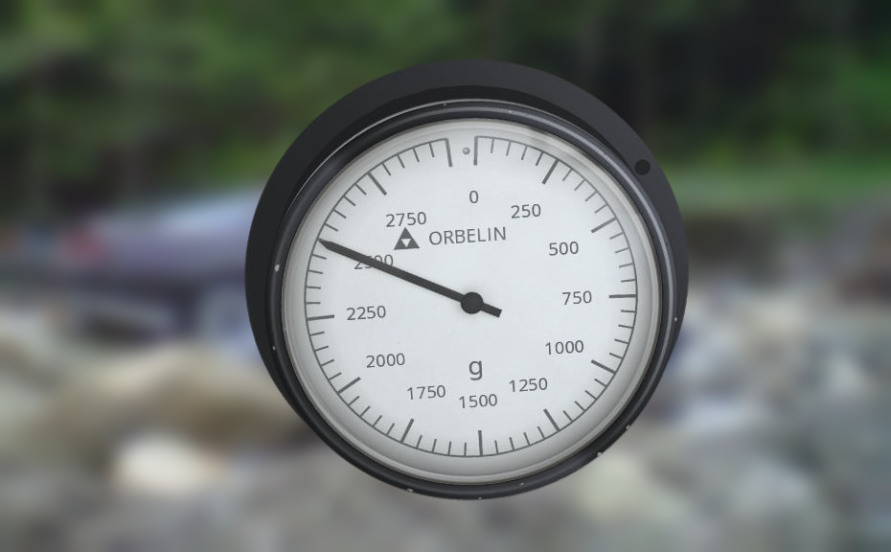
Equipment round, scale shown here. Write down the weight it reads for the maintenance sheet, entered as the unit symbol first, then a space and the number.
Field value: g 2500
